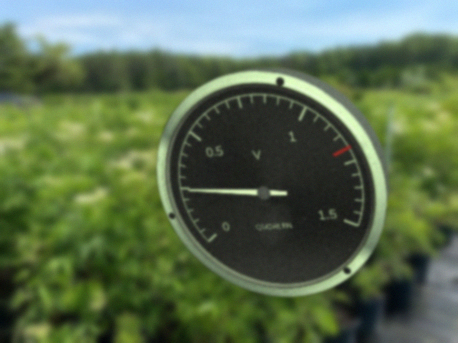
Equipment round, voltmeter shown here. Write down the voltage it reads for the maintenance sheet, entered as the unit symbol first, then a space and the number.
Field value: V 0.25
